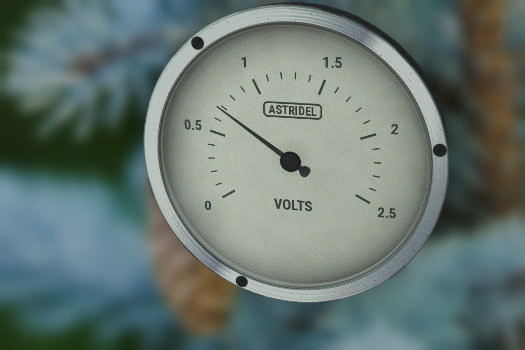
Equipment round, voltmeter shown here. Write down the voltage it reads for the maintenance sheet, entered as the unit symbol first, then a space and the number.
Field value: V 0.7
